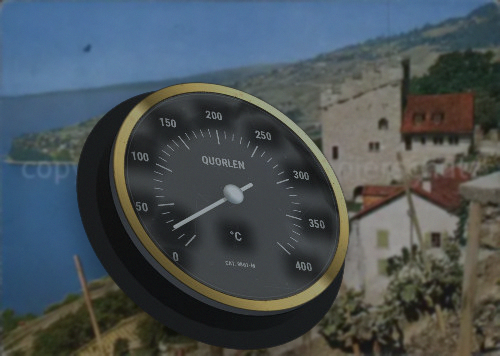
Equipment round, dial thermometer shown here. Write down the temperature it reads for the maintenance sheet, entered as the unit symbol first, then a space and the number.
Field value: °C 20
